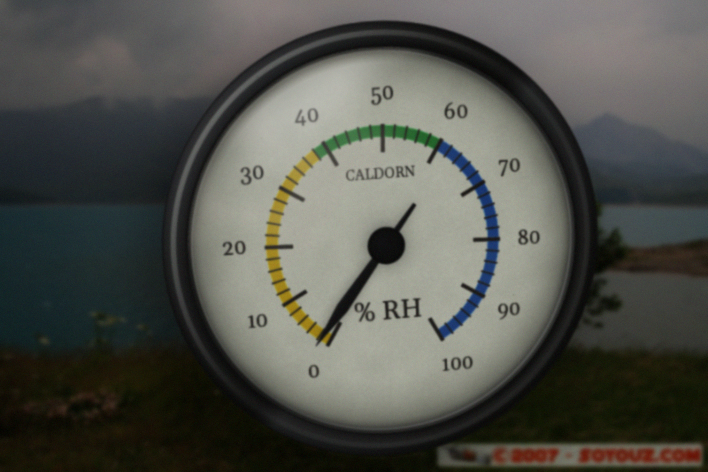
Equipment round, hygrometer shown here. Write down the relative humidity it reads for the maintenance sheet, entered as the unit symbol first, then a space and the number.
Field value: % 2
